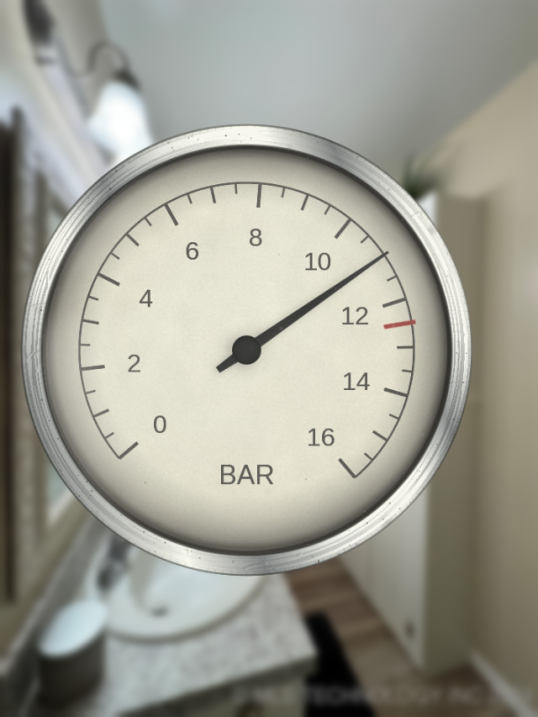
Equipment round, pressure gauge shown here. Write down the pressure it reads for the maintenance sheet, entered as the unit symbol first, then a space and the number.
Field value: bar 11
